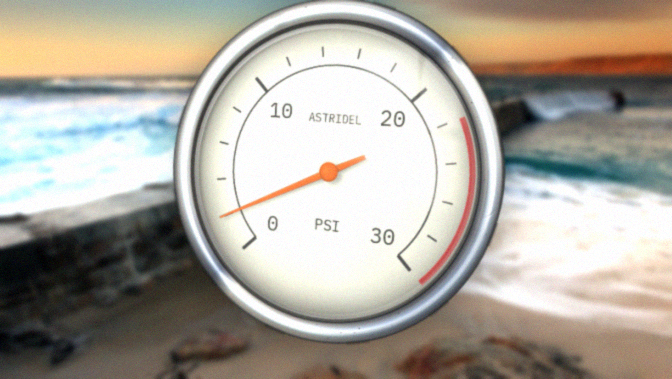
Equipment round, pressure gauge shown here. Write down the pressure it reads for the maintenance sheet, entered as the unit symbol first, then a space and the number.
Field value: psi 2
